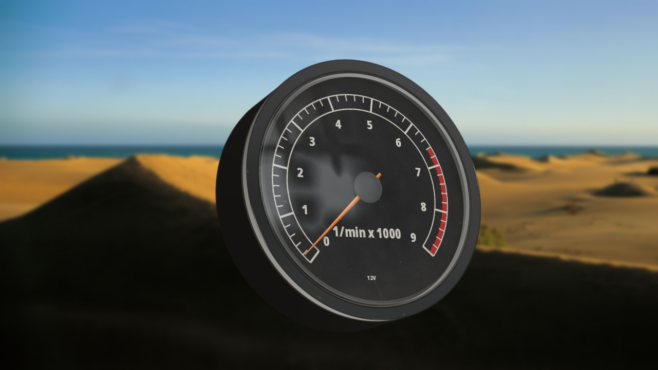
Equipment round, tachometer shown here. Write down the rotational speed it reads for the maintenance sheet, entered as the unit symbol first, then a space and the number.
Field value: rpm 200
